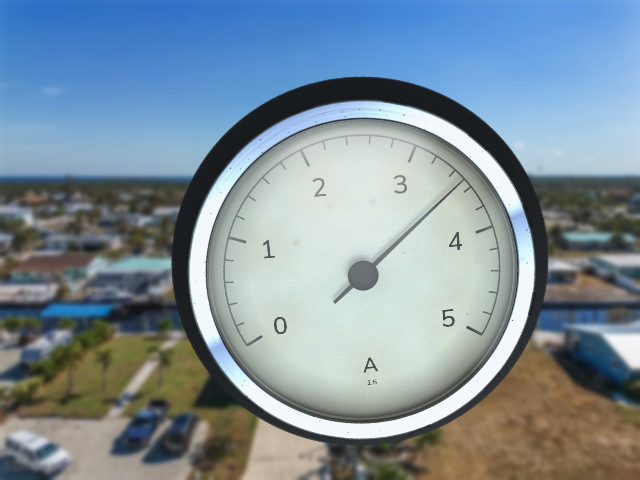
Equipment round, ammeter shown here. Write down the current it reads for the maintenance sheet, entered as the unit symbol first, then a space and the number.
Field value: A 3.5
